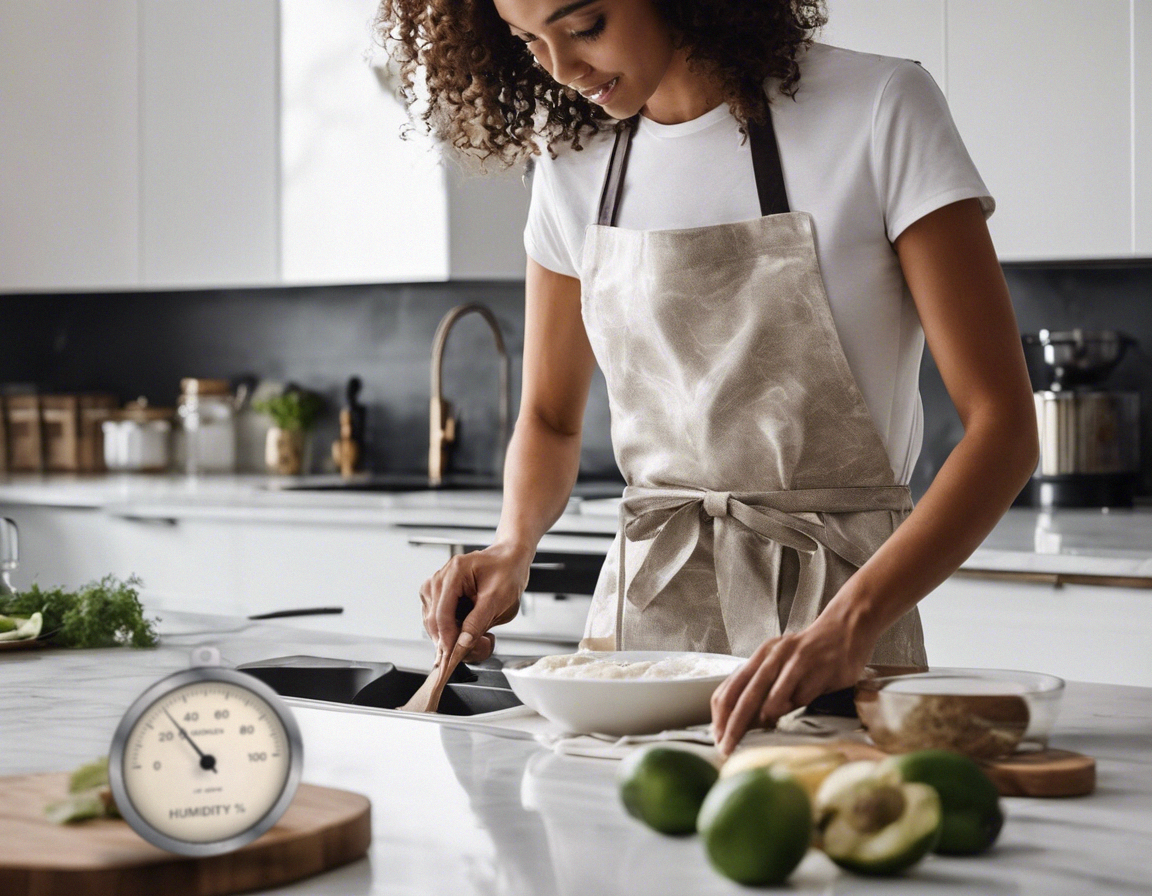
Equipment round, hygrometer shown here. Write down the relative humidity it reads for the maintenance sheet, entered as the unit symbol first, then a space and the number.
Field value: % 30
